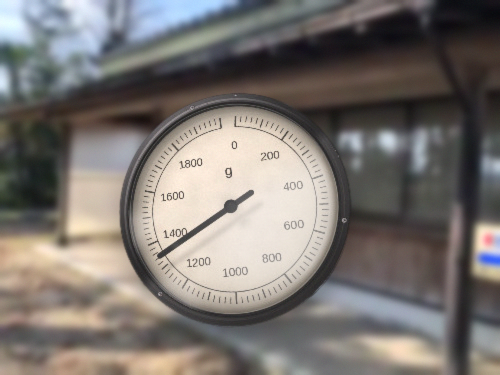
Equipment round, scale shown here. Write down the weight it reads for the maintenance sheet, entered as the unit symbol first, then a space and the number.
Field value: g 1340
